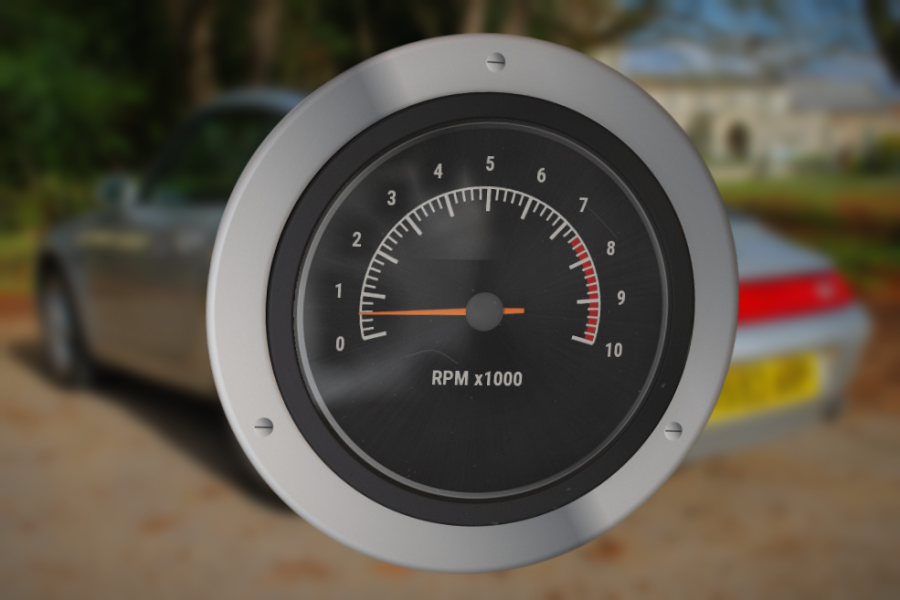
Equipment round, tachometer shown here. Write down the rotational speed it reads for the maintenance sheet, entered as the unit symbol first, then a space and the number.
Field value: rpm 600
